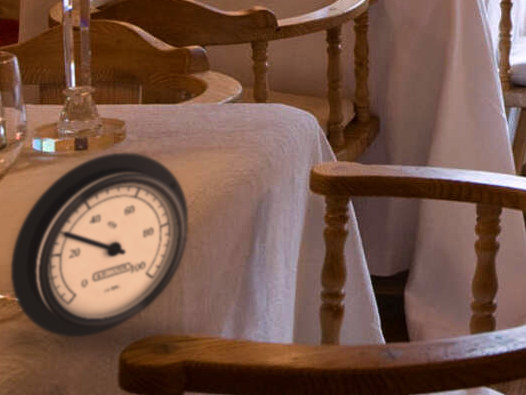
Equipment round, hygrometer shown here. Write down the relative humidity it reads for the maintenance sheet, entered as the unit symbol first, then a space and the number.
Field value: % 28
